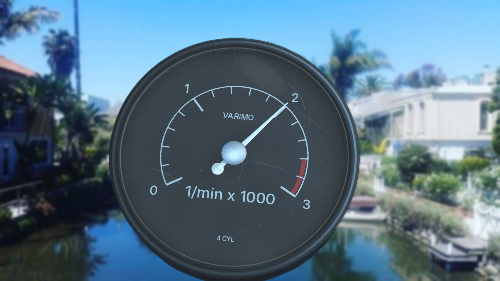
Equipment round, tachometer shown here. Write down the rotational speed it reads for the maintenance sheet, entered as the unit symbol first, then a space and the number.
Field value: rpm 2000
